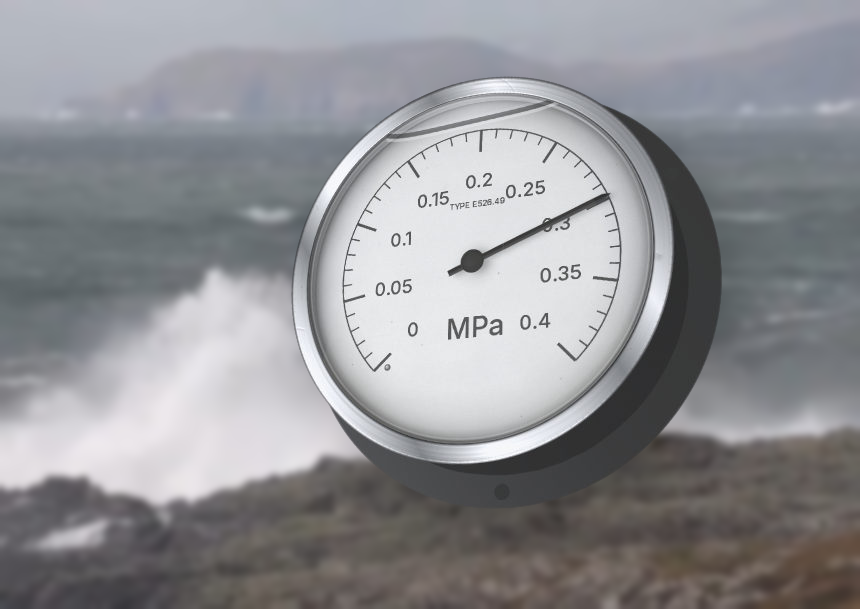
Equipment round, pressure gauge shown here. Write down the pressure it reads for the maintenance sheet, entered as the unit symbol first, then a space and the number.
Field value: MPa 0.3
